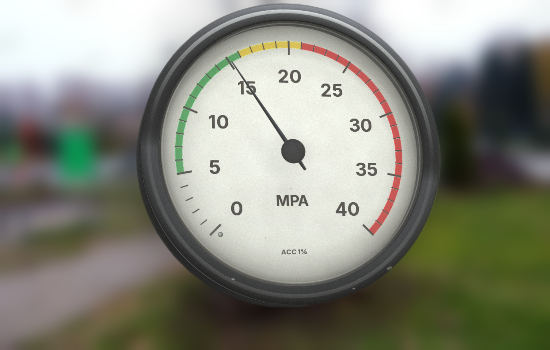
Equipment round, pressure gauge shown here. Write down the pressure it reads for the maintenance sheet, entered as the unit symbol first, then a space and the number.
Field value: MPa 15
